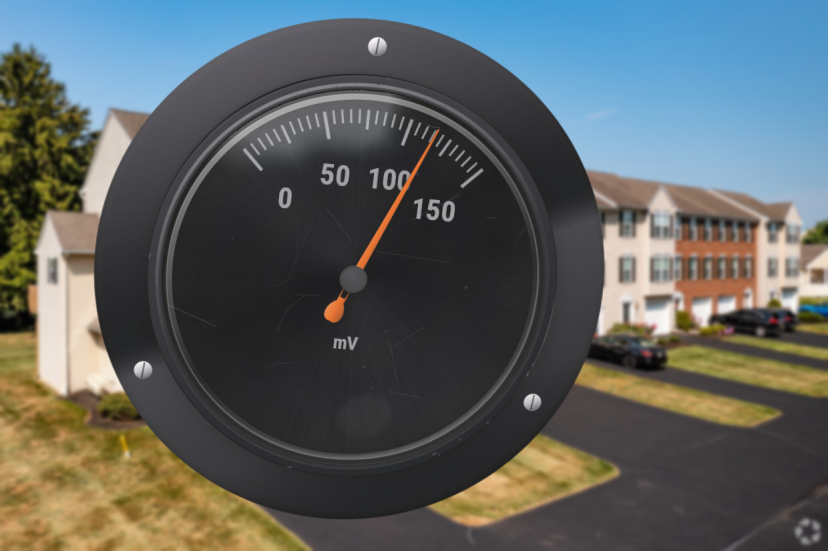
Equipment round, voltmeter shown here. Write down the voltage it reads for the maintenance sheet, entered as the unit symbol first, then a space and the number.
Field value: mV 115
